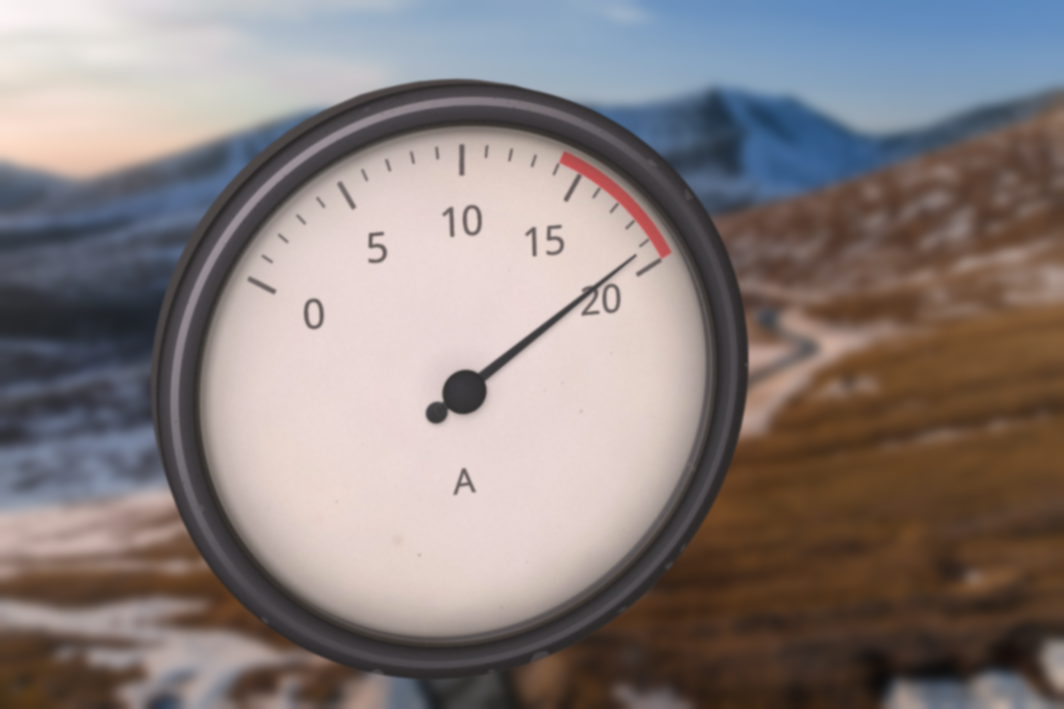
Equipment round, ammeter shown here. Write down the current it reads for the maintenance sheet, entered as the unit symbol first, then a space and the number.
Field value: A 19
